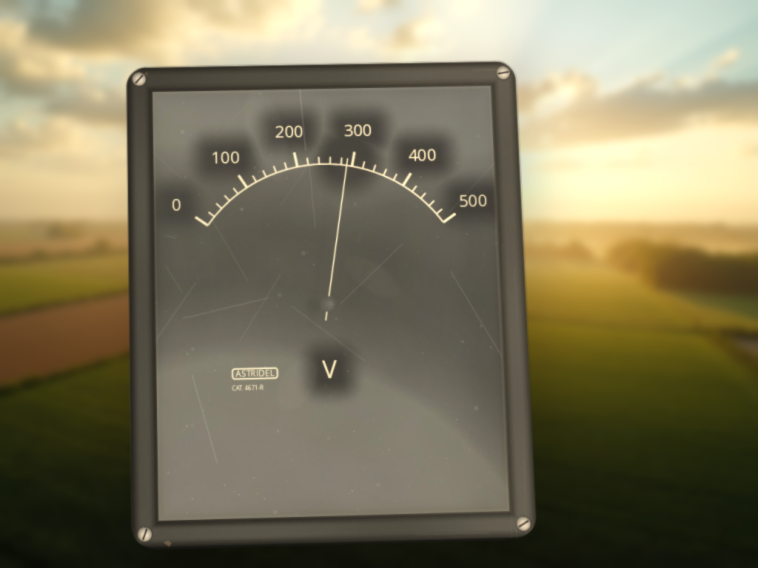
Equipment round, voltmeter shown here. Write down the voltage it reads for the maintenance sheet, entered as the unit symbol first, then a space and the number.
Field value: V 290
